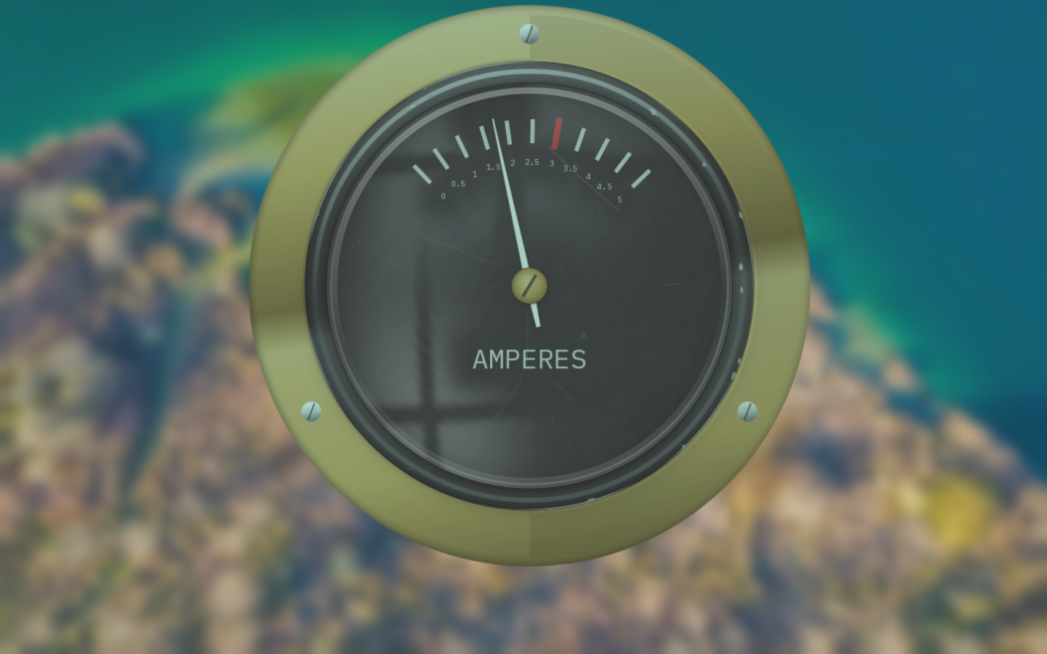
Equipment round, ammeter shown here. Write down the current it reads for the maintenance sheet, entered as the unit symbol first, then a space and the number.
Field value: A 1.75
